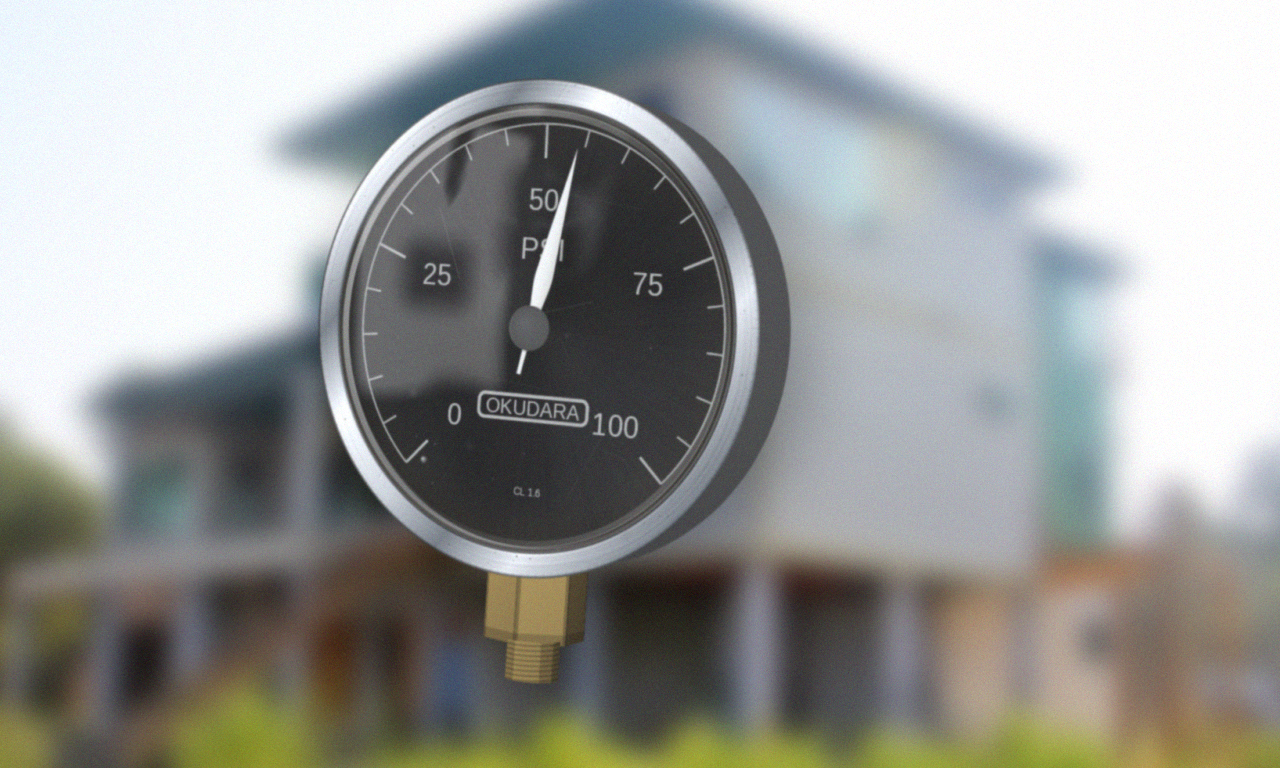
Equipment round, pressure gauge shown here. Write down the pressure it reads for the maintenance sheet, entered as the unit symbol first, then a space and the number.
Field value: psi 55
